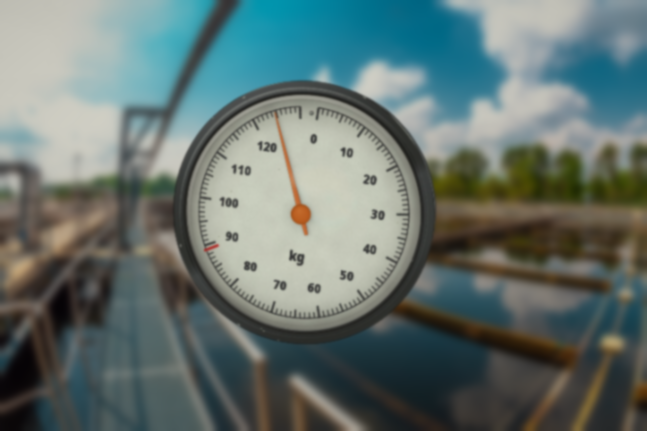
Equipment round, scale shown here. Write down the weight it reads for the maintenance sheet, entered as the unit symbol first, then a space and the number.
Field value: kg 125
